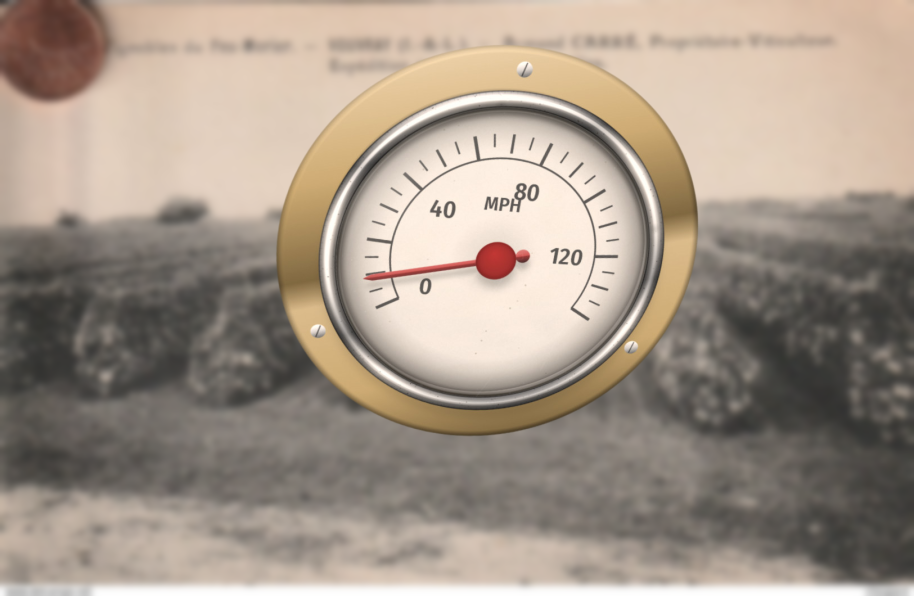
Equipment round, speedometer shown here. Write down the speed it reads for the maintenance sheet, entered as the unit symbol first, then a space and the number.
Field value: mph 10
